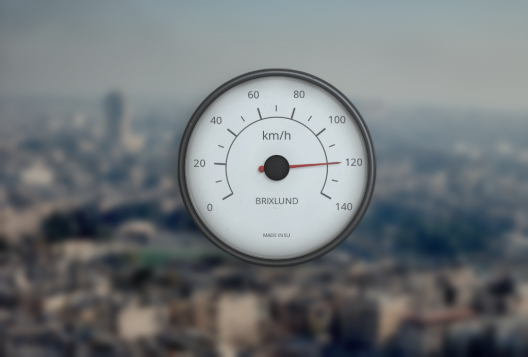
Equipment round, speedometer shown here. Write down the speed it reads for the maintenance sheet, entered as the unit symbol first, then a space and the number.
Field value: km/h 120
